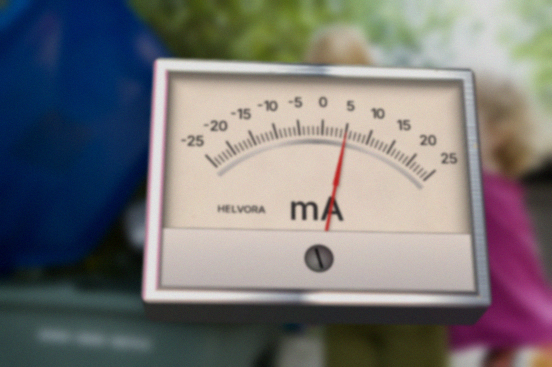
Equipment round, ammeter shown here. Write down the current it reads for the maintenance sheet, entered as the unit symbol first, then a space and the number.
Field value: mA 5
